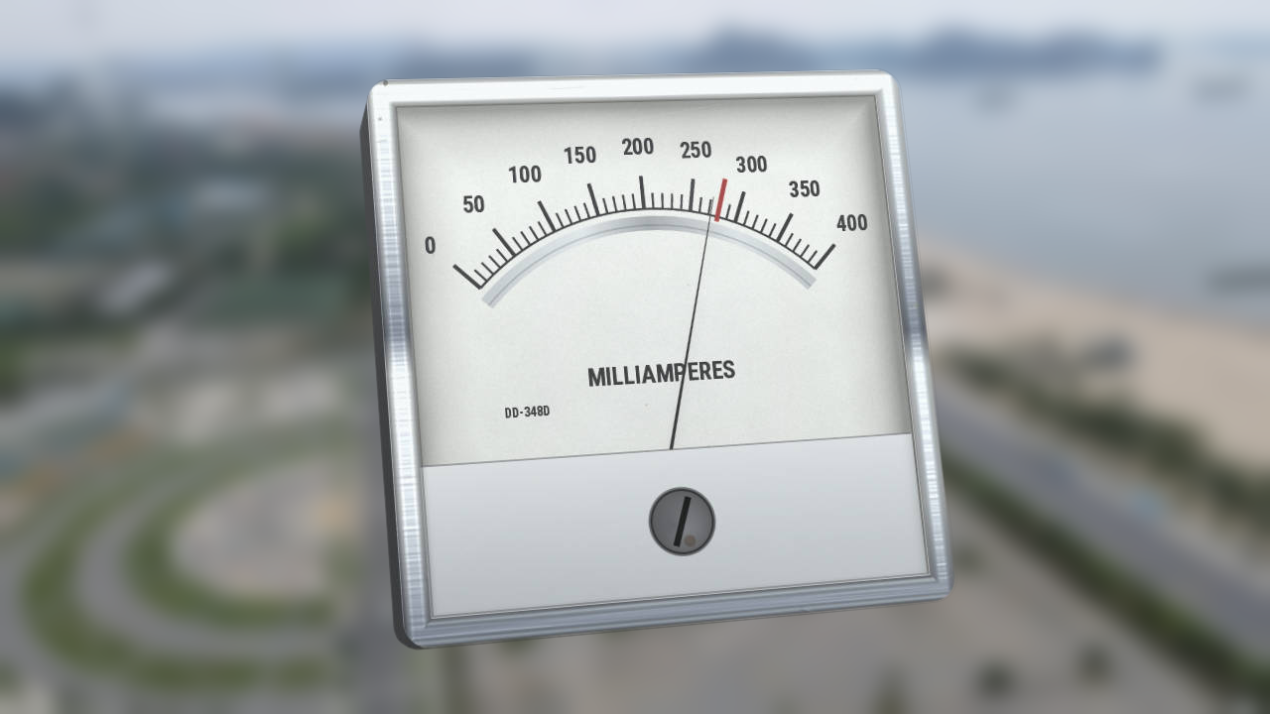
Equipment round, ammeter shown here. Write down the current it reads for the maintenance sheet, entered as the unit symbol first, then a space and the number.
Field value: mA 270
